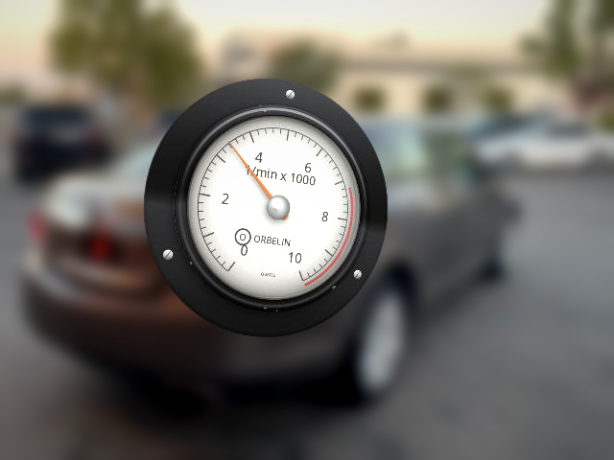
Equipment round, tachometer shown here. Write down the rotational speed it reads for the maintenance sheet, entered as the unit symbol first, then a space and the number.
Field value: rpm 3400
